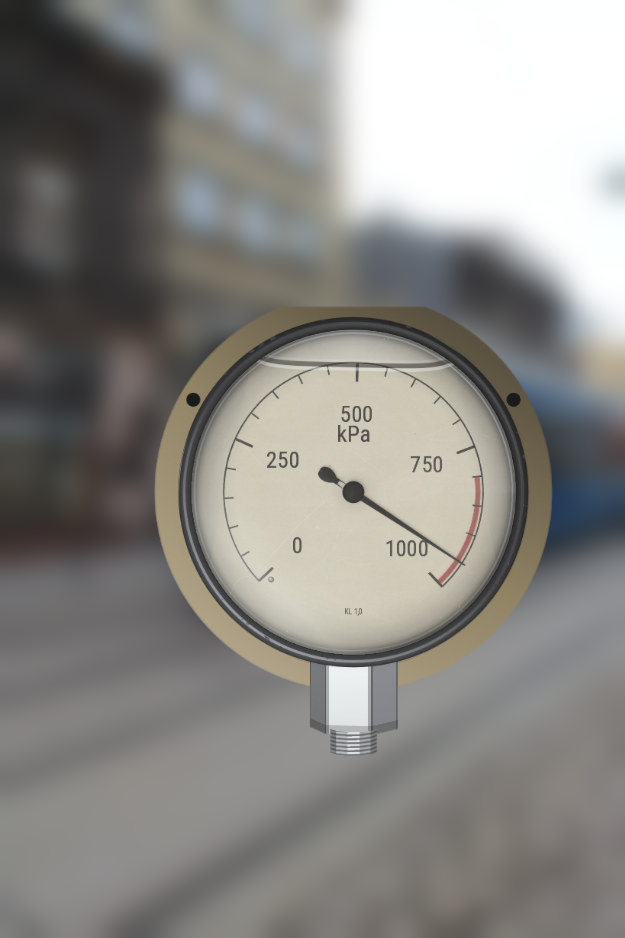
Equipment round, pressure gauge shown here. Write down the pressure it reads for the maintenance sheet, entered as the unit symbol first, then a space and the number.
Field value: kPa 950
